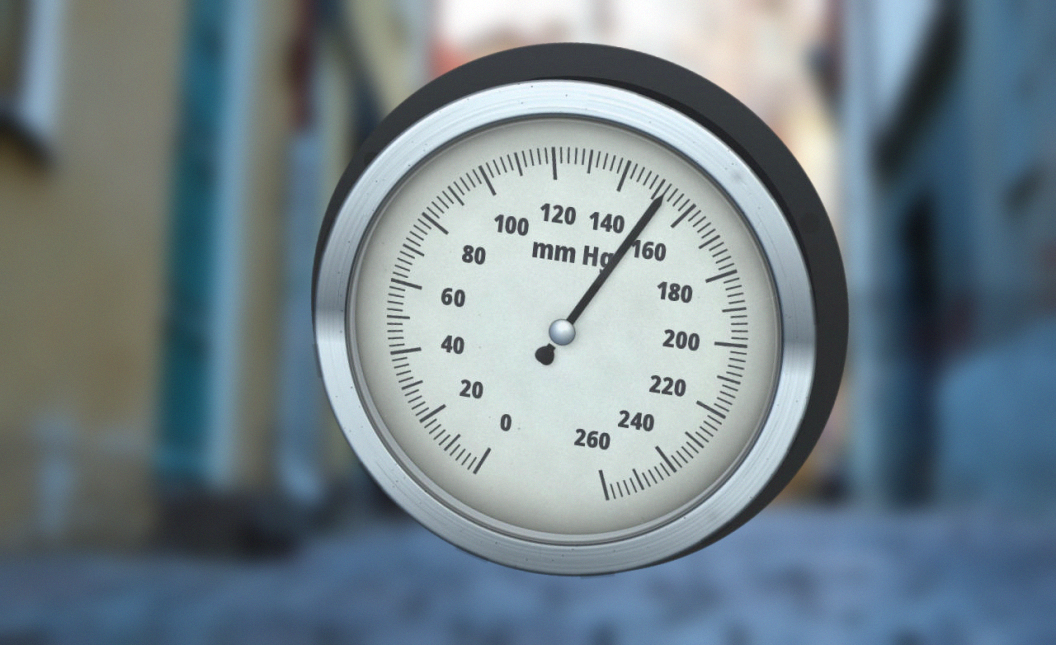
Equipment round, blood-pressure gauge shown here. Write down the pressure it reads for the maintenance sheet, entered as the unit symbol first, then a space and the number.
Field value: mmHg 152
